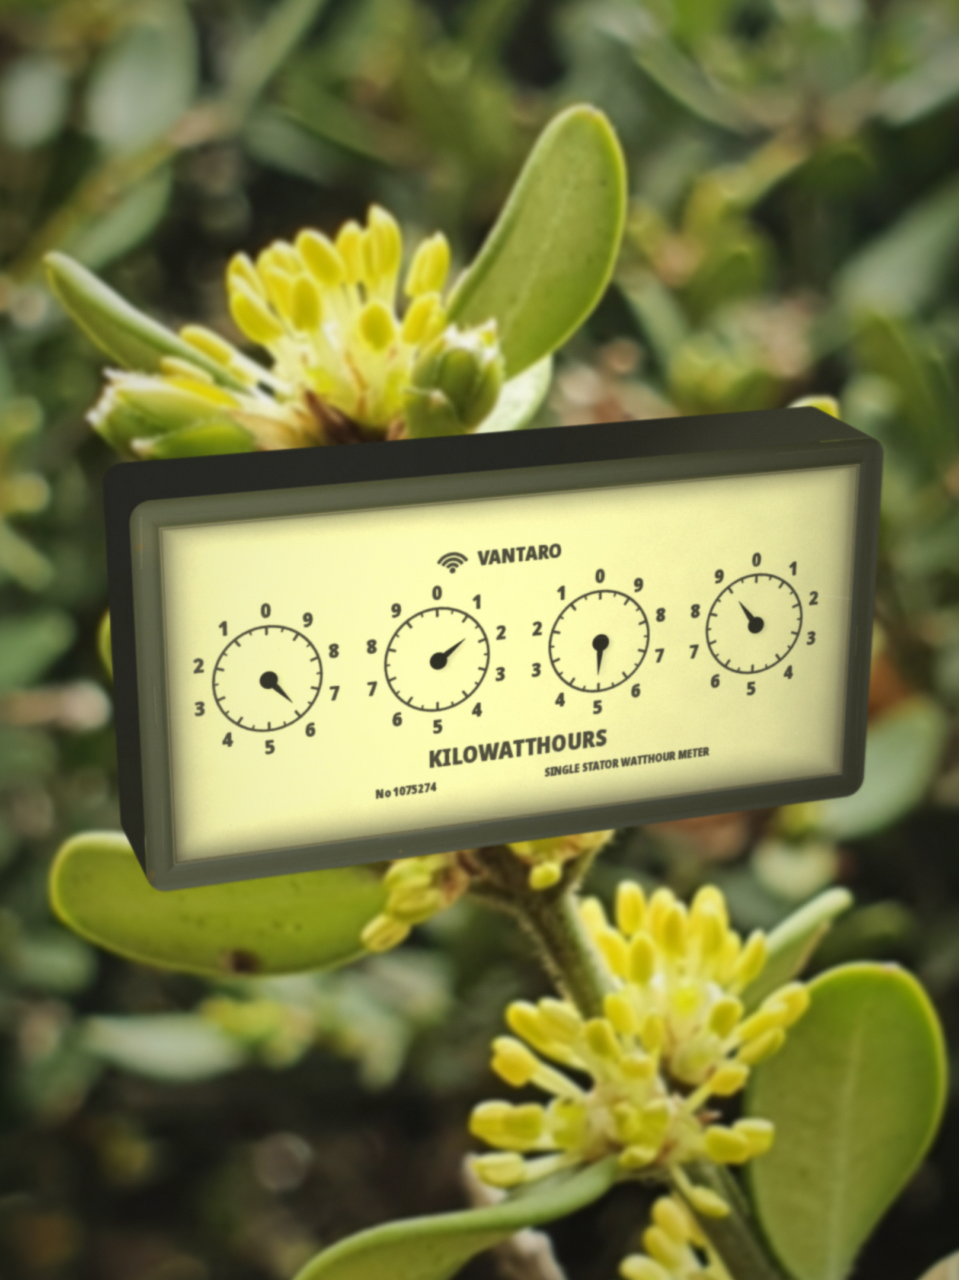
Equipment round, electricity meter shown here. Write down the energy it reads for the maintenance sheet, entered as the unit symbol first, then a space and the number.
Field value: kWh 6149
